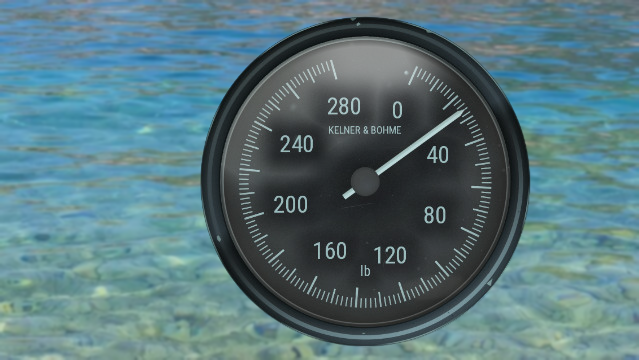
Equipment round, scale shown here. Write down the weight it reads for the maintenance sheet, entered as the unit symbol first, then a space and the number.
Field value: lb 26
